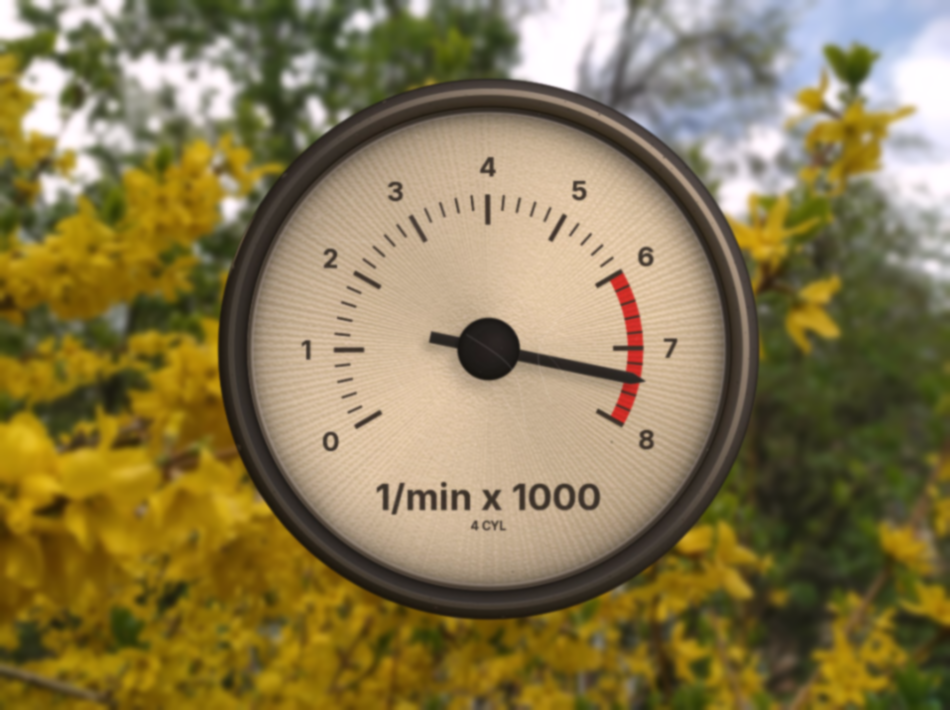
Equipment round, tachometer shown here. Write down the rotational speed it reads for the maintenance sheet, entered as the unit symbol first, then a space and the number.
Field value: rpm 7400
